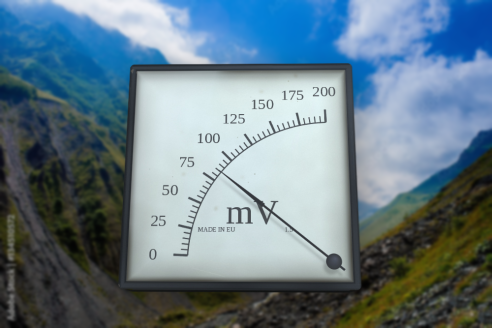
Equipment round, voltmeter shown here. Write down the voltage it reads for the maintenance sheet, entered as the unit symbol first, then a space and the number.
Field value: mV 85
